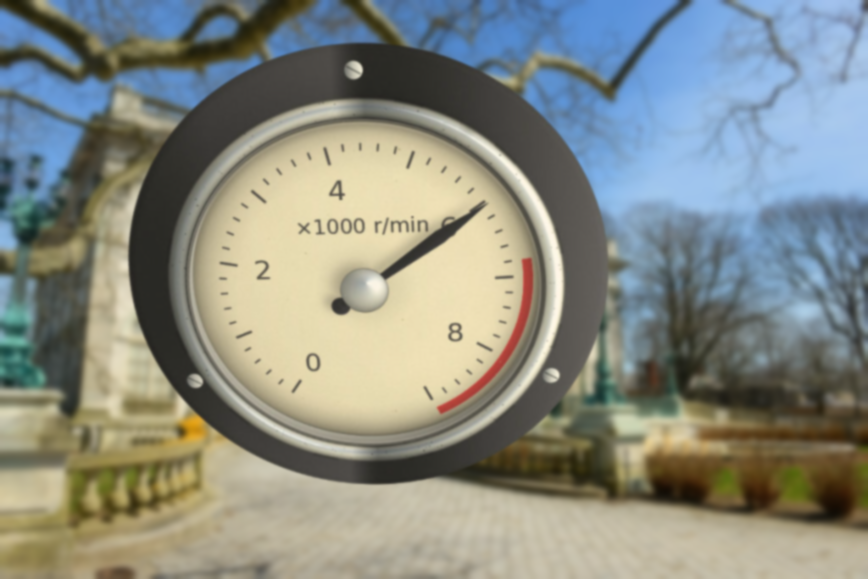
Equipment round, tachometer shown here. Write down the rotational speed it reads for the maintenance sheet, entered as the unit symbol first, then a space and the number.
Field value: rpm 6000
